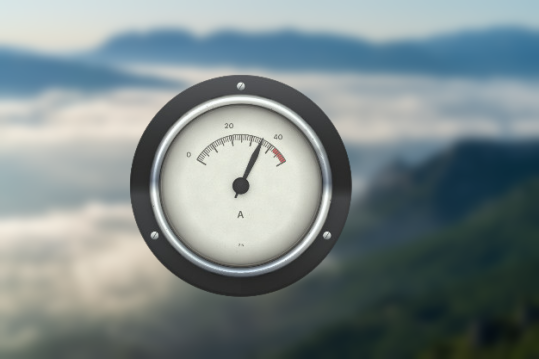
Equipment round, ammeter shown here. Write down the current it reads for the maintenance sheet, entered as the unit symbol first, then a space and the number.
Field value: A 35
